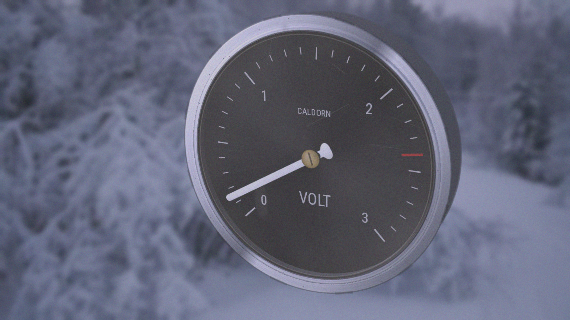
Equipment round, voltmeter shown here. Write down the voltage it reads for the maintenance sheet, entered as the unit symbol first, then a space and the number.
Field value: V 0.15
